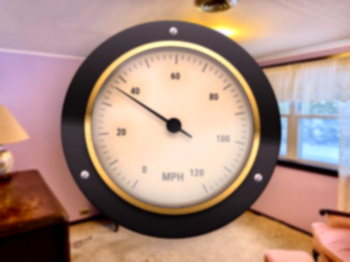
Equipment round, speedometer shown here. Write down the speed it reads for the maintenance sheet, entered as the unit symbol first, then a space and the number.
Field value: mph 36
